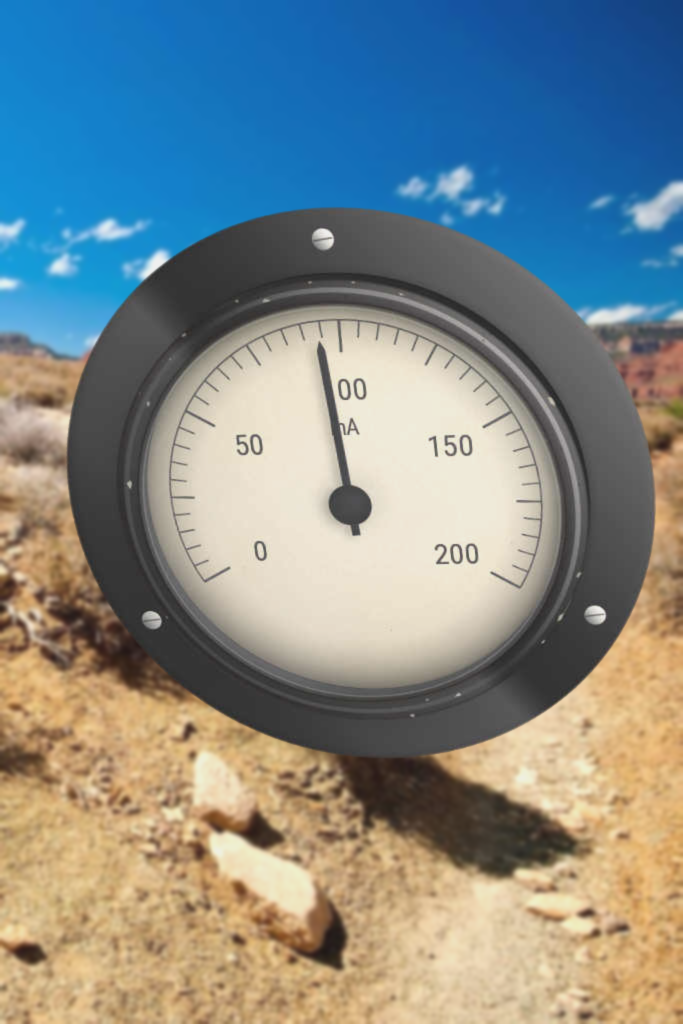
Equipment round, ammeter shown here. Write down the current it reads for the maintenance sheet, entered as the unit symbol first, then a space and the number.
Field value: mA 95
